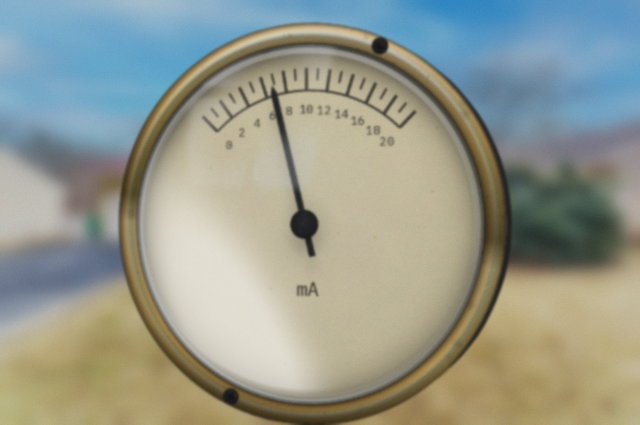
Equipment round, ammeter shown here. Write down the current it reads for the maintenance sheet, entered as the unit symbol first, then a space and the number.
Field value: mA 7
